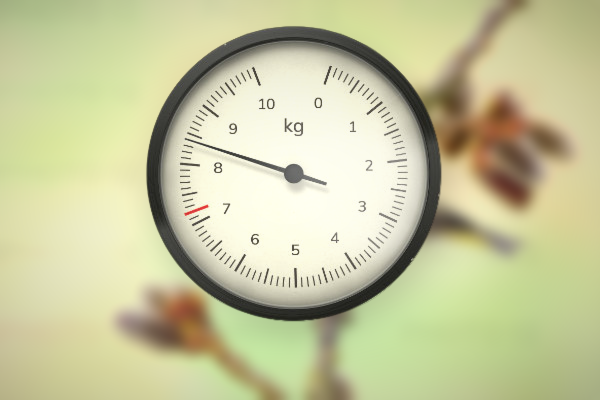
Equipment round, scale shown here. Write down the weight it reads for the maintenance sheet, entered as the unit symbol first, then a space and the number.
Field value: kg 8.4
